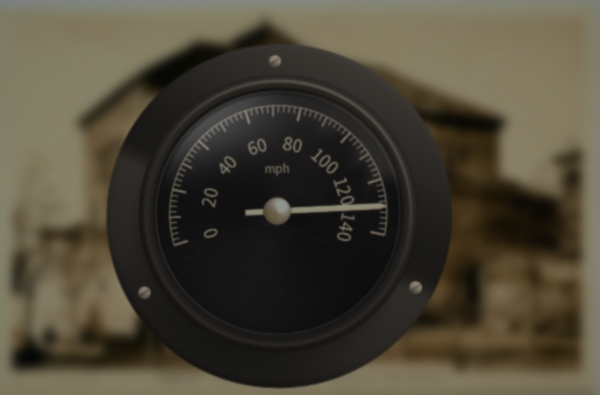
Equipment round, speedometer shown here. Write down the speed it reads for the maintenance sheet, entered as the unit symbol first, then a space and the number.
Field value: mph 130
